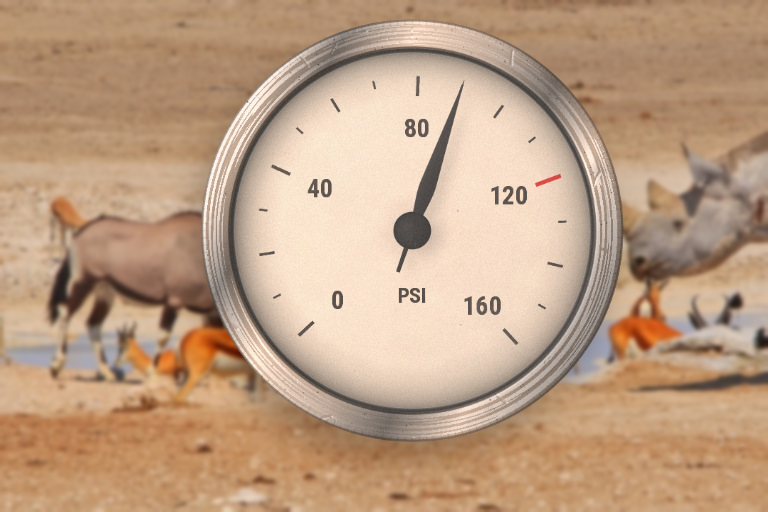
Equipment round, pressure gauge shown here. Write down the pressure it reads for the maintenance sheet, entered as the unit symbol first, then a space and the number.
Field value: psi 90
